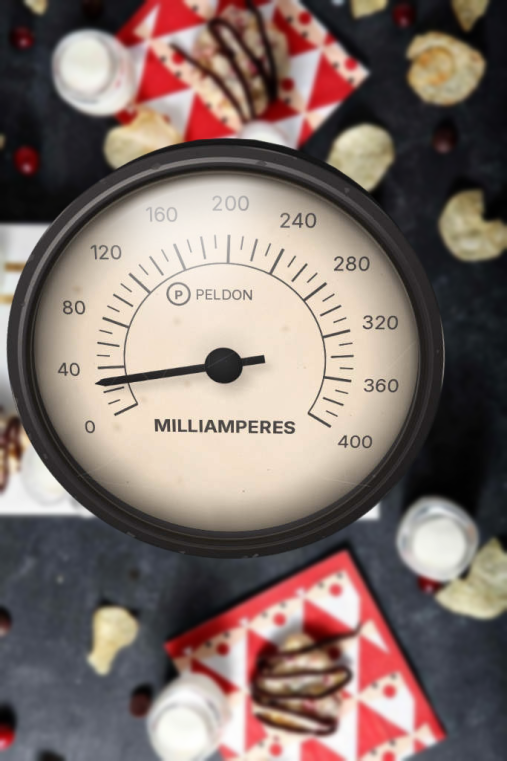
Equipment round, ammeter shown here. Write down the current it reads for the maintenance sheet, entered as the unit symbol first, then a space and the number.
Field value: mA 30
